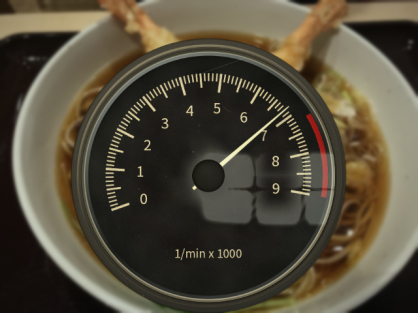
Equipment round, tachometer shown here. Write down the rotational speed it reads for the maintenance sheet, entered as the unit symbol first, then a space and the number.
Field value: rpm 6800
